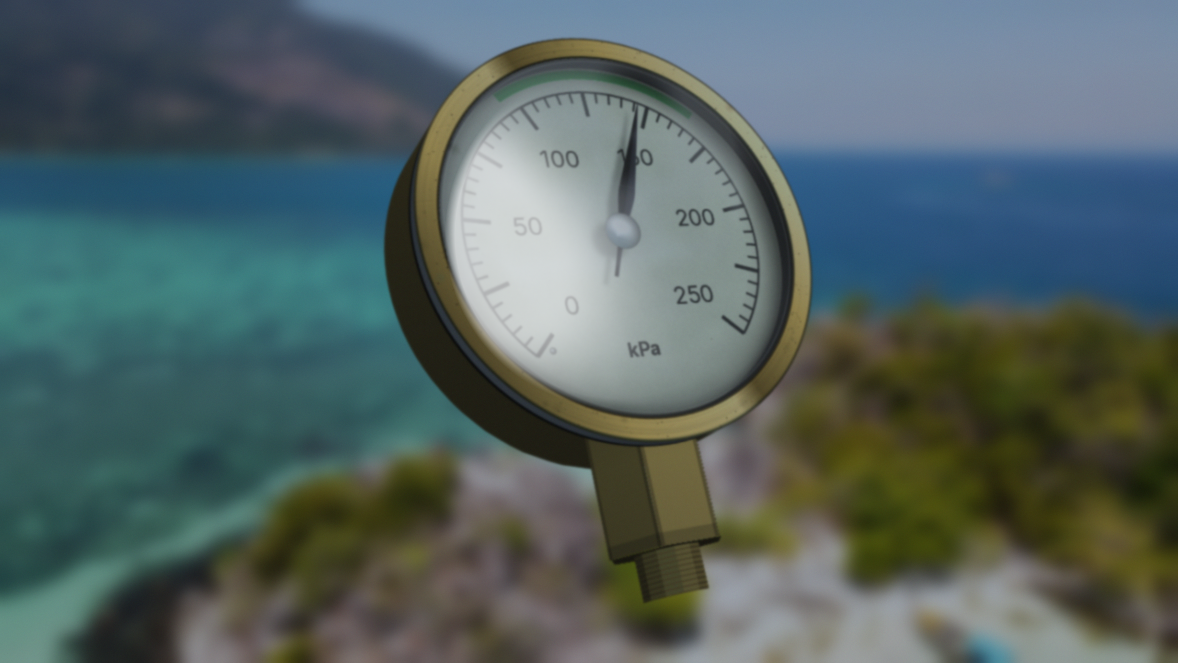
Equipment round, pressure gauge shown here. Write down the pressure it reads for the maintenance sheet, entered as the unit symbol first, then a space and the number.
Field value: kPa 145
